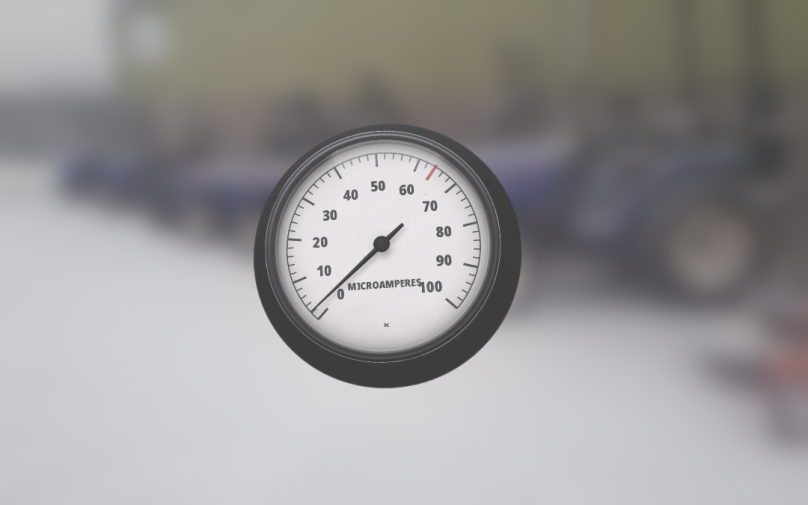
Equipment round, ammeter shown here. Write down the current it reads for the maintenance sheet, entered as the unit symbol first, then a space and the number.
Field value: µA 2
